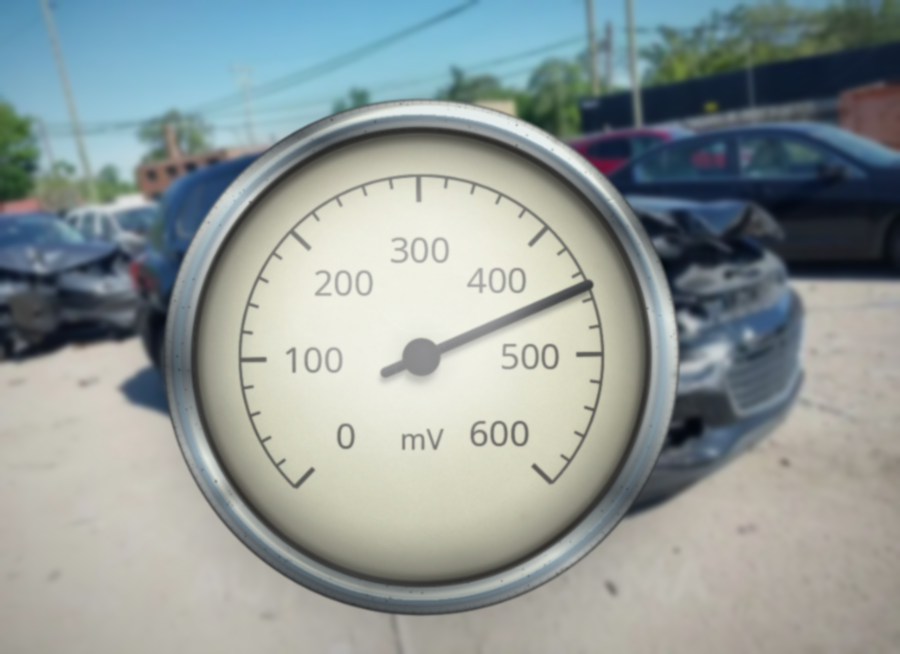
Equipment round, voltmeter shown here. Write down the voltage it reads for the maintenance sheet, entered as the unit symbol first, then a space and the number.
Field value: mV 450
